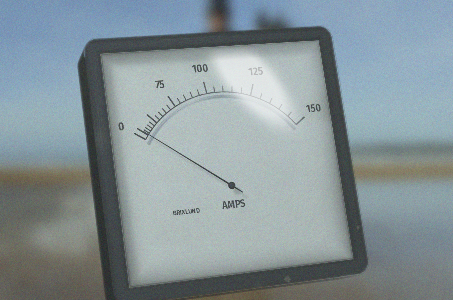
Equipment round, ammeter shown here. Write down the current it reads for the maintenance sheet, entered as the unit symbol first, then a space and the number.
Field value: A 25
